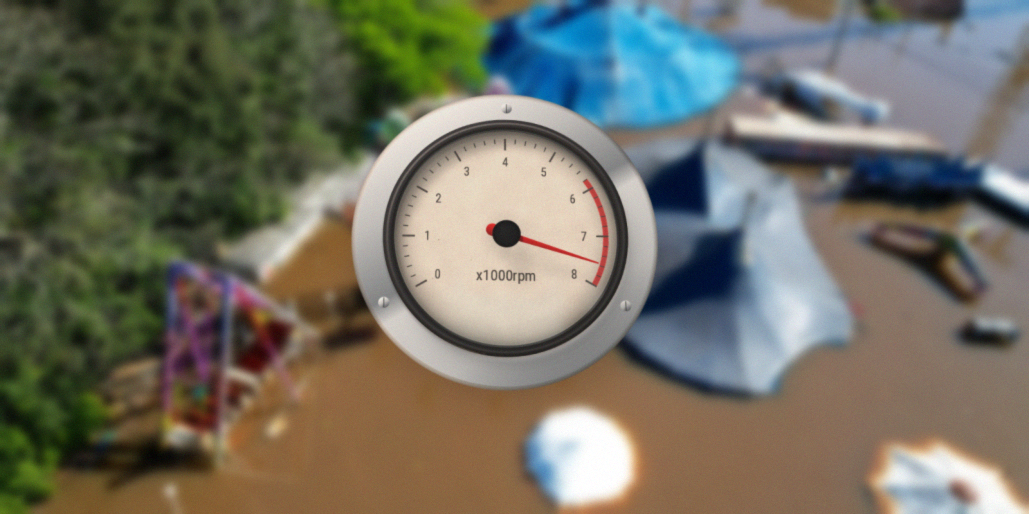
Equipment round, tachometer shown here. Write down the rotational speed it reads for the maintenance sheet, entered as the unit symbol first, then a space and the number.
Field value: rpm 7600
